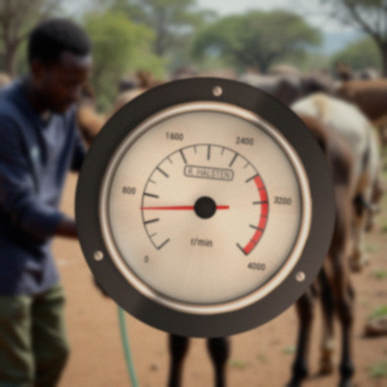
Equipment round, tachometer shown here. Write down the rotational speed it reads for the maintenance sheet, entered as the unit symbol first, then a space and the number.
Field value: rpm 600
